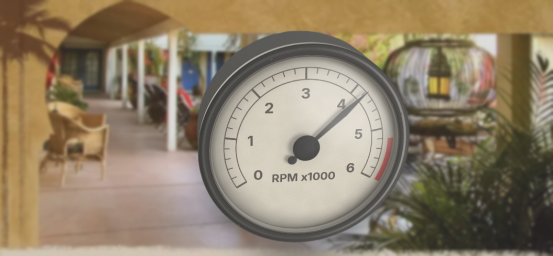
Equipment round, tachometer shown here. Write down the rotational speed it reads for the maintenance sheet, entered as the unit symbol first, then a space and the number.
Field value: rpm 4200
